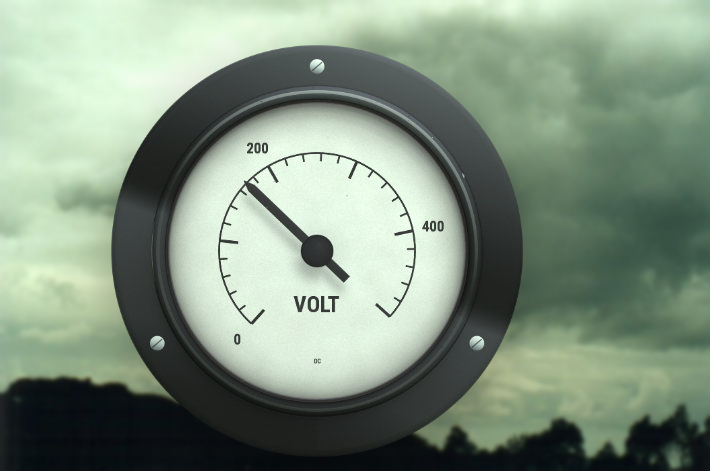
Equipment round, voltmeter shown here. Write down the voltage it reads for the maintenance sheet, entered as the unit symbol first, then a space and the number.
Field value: V 170
